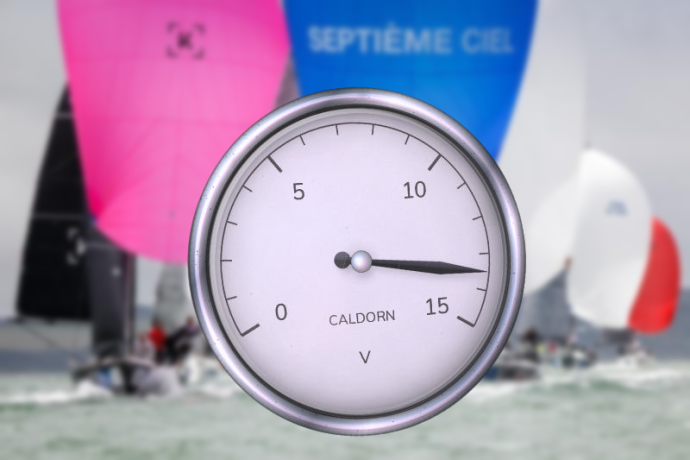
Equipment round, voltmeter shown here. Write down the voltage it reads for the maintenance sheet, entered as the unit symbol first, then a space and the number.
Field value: V 13.5
